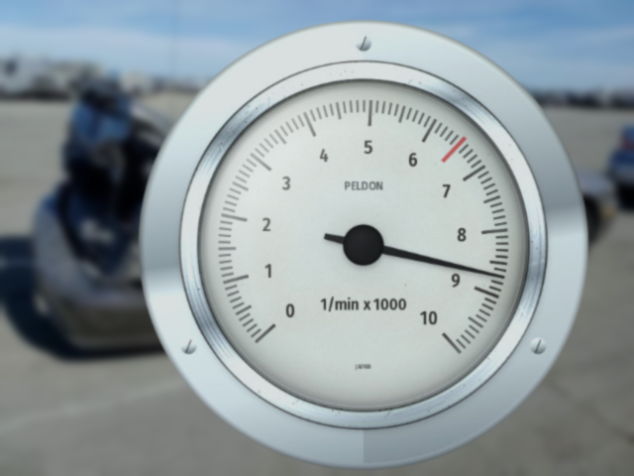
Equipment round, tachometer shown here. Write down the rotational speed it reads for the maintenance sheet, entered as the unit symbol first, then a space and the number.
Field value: rpm 8700
